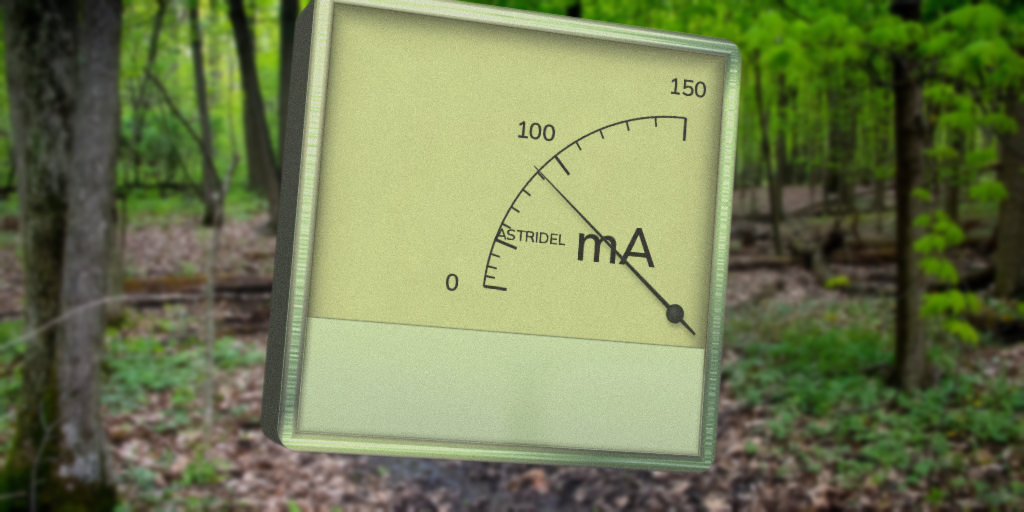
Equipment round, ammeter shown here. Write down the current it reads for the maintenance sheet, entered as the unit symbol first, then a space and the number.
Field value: mA 90
